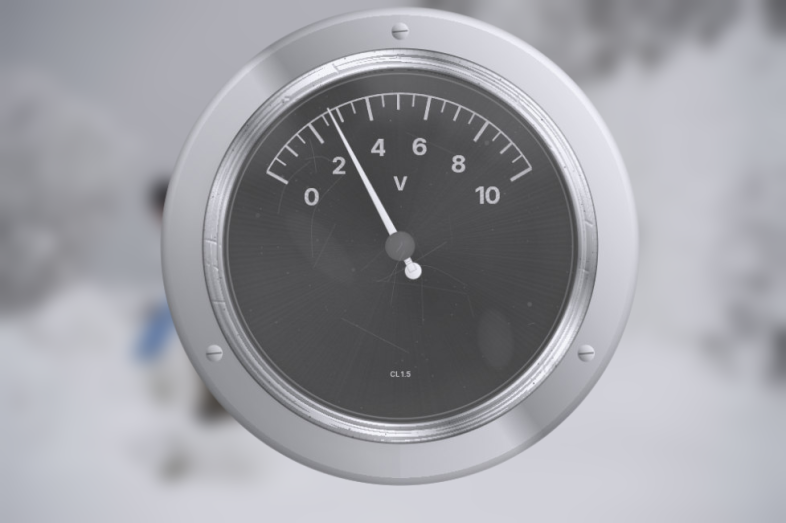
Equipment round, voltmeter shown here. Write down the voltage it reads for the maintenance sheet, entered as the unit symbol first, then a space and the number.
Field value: V 2.75
